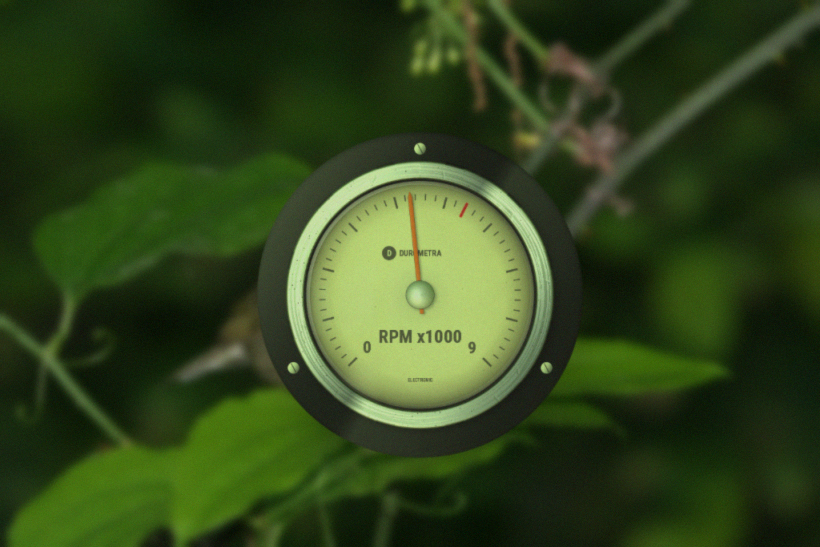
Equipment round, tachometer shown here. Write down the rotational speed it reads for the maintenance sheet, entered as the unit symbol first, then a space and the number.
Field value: rpm 4300
